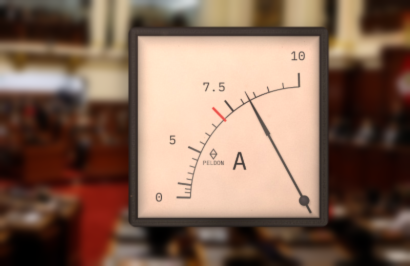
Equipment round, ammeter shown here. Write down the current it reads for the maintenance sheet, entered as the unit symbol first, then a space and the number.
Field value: A 8.25
